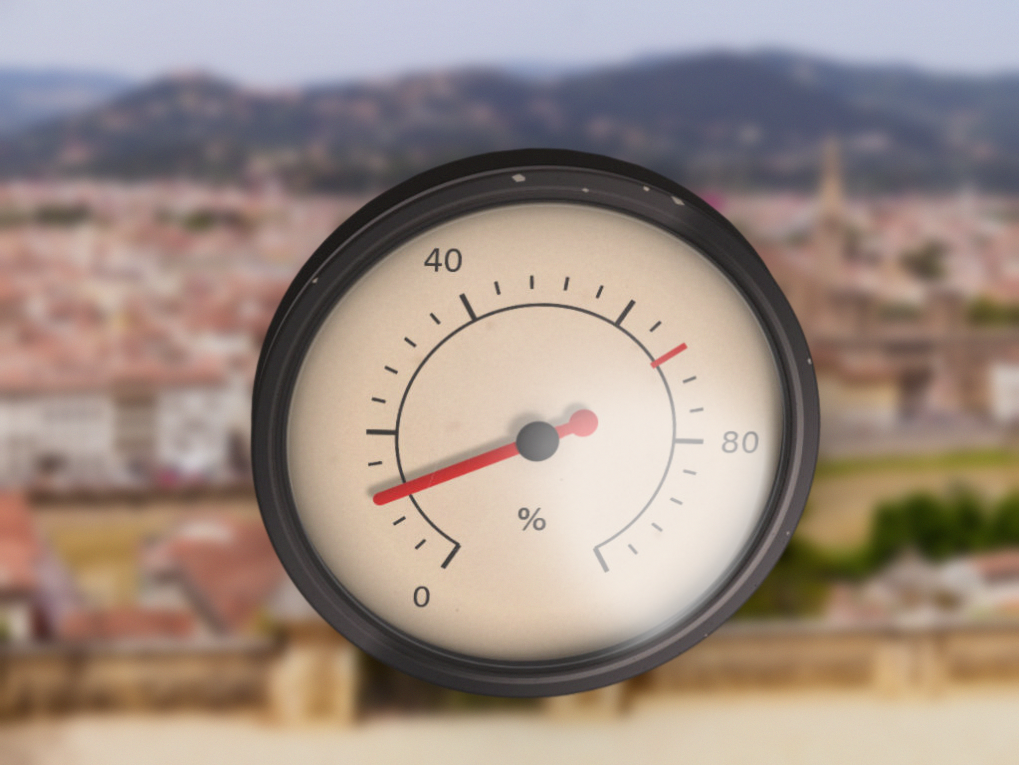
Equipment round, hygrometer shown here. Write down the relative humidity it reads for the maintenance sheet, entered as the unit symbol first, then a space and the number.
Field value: % 12
